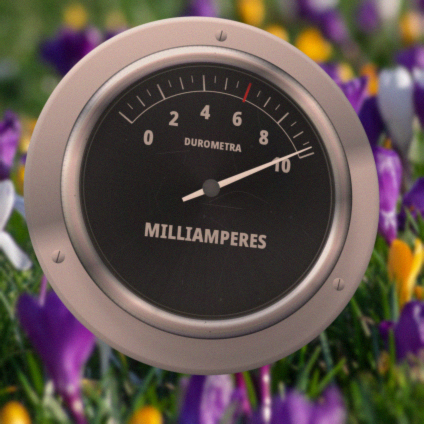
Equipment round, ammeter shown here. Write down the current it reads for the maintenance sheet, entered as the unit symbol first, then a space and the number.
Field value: mA 9.75
